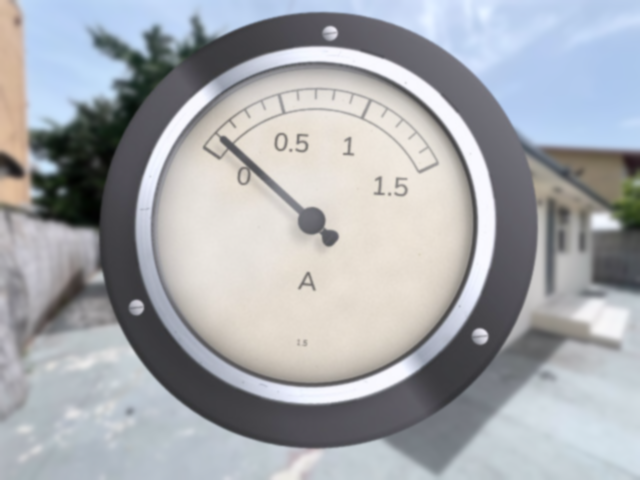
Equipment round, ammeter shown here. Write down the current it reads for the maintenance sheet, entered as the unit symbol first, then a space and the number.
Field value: A 0.1
